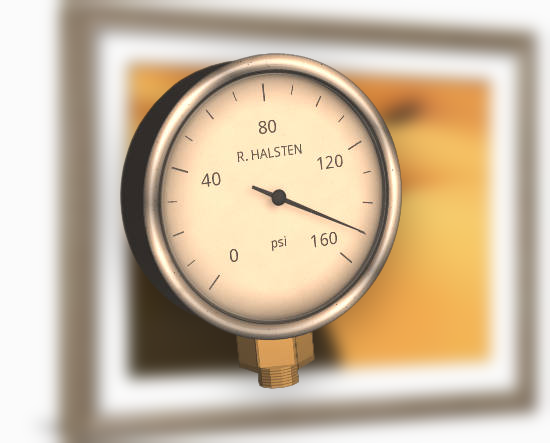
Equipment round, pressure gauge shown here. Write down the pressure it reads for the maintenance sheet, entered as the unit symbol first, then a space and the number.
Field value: psi 150
